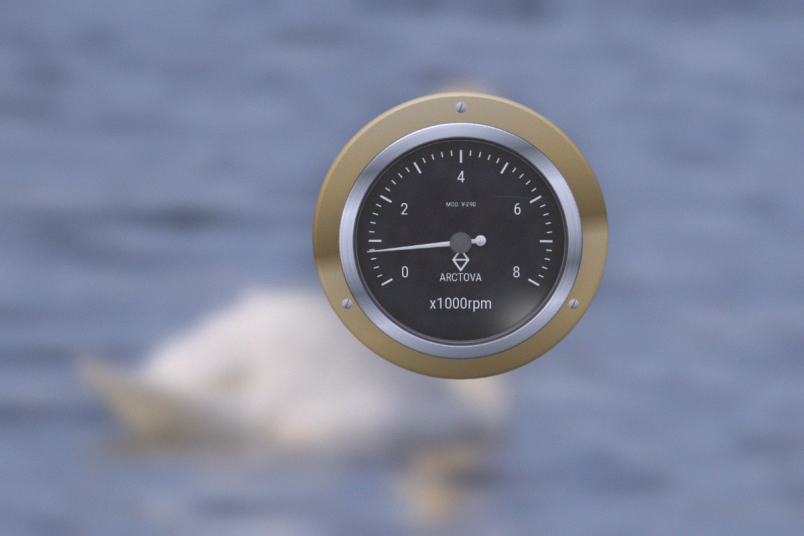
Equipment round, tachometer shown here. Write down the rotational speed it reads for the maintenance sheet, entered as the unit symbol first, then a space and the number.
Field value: rpm 800
